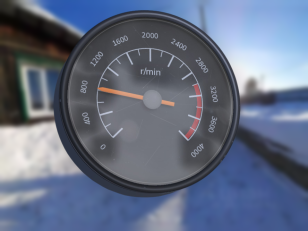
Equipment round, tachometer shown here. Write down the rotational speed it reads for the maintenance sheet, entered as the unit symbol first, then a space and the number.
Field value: rpm 800
